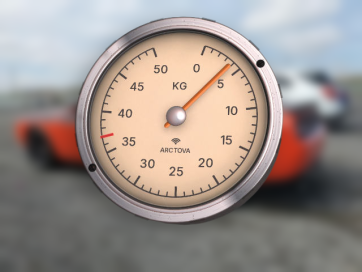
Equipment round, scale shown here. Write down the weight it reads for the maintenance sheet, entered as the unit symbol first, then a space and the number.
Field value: kg 4
